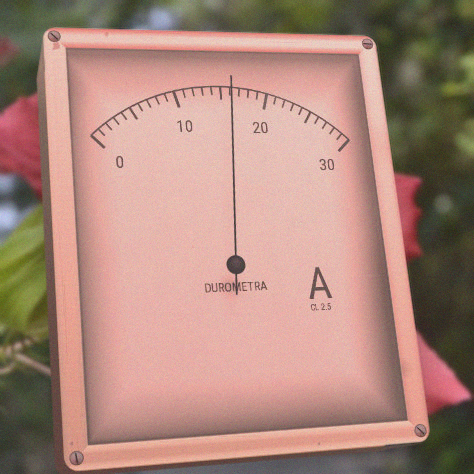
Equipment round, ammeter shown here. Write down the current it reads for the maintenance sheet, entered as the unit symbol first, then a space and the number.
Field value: A 16
